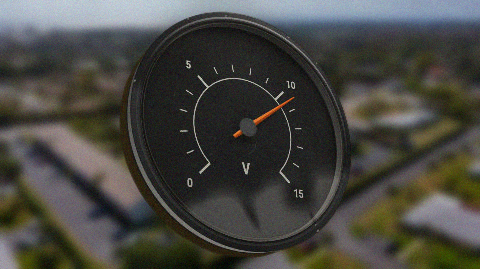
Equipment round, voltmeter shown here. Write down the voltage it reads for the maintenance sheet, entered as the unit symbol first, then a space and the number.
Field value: V 10.5
